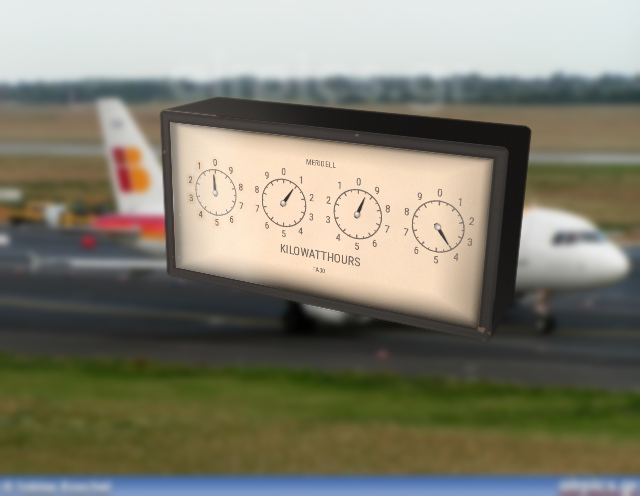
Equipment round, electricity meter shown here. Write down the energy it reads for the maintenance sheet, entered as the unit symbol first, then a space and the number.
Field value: kWh 94
